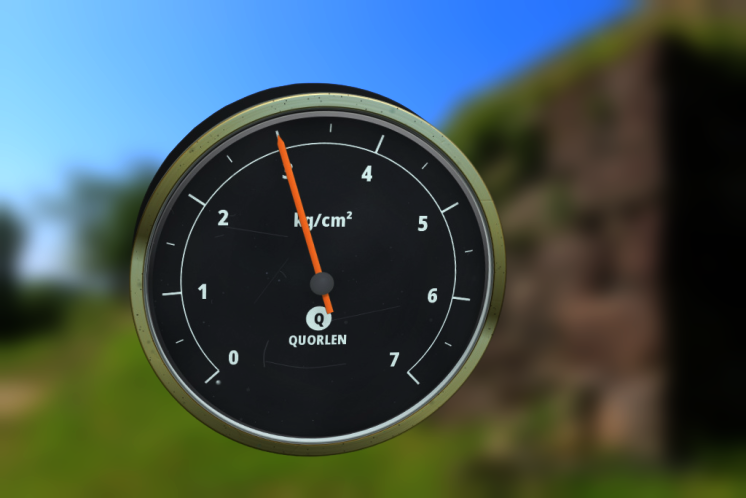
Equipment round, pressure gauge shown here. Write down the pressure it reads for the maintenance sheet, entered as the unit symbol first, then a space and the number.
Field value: kg/cm² 3
